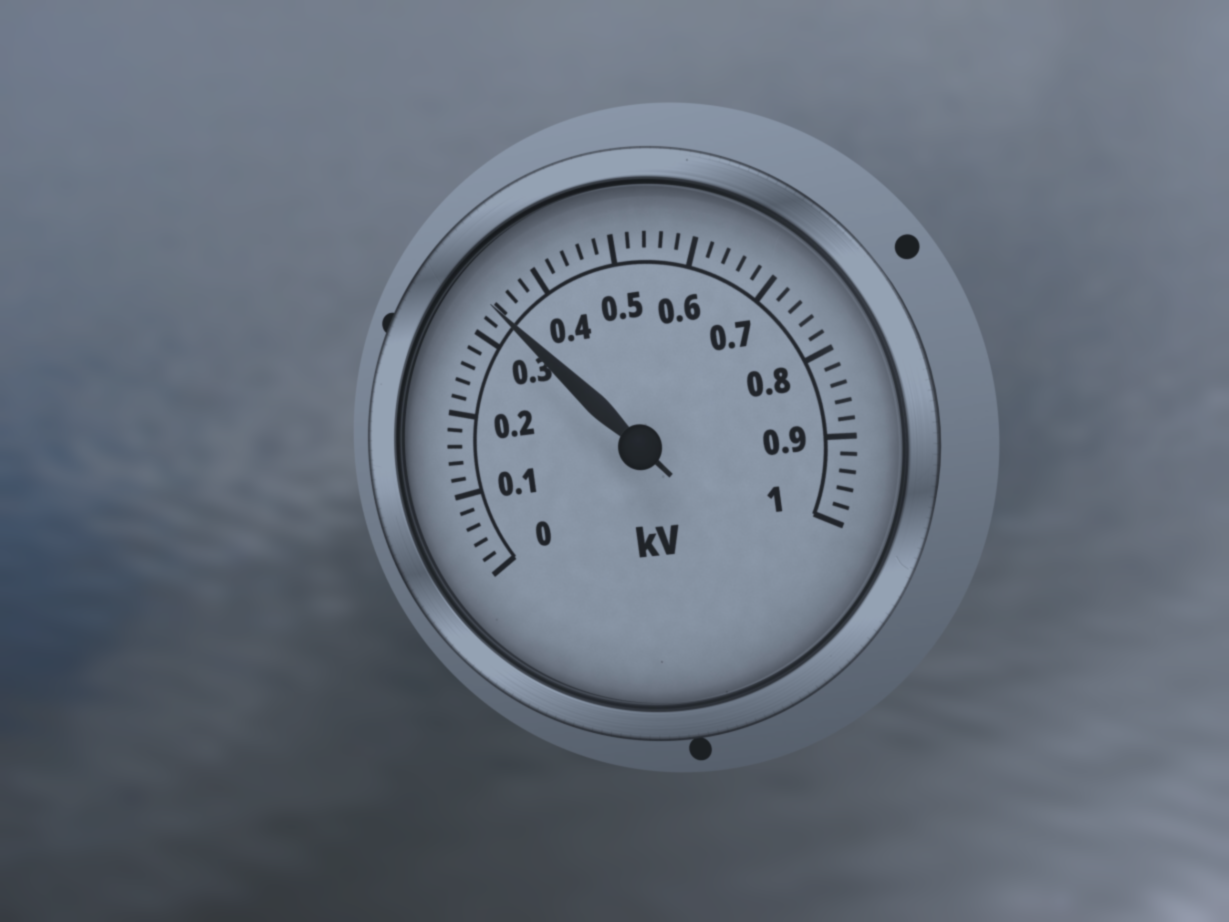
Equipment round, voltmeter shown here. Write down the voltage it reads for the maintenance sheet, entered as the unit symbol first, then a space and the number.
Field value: kV 0.34
